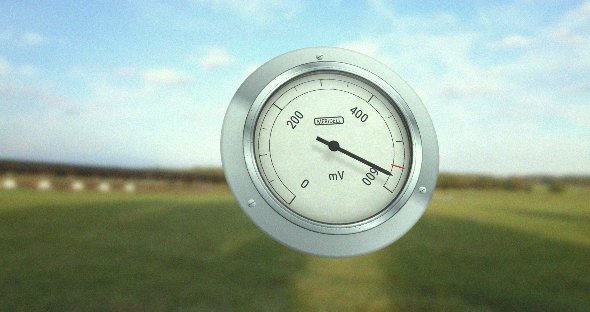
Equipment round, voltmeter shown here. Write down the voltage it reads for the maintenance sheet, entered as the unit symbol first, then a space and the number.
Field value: mV 575
